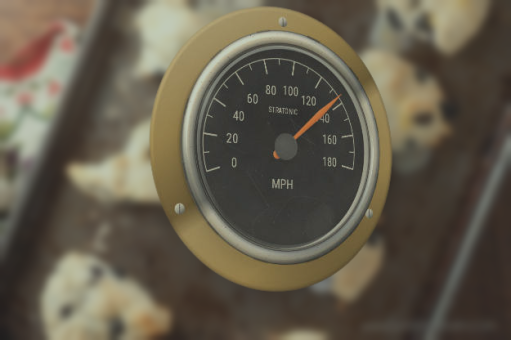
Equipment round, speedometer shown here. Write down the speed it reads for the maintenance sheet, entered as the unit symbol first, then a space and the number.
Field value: mph 135
